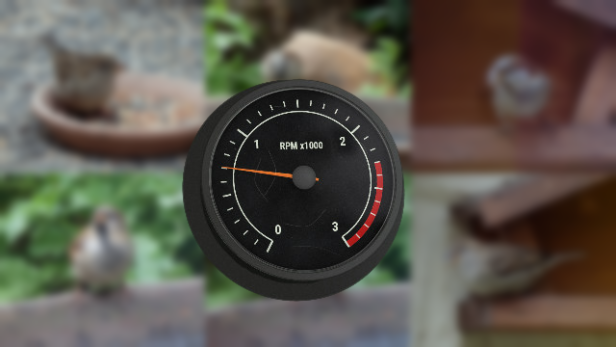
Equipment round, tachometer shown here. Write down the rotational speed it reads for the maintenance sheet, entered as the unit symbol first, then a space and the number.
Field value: rpm 700
